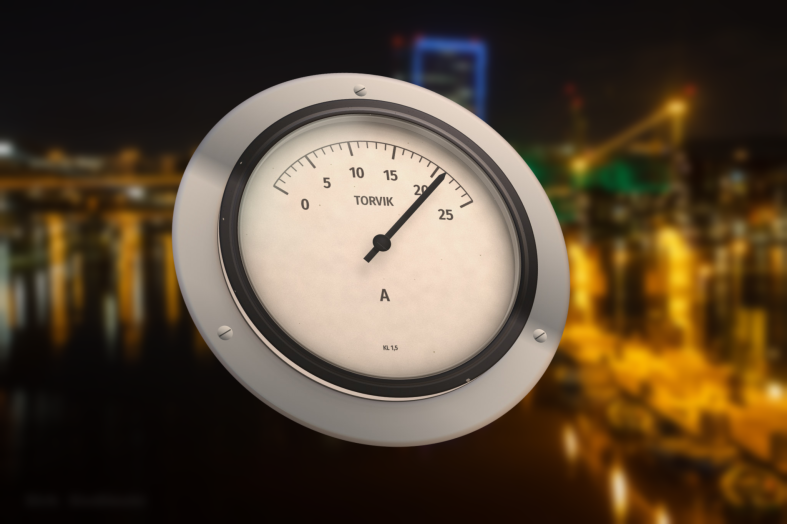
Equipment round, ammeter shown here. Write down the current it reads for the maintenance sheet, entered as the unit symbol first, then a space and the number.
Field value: A 21
